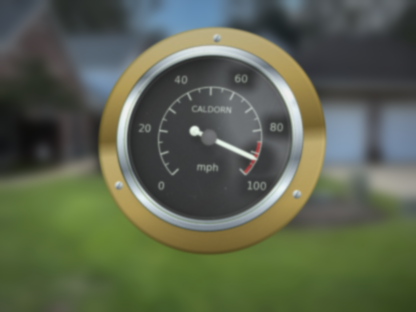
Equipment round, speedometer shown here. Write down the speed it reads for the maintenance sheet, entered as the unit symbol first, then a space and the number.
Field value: mph 92.5
